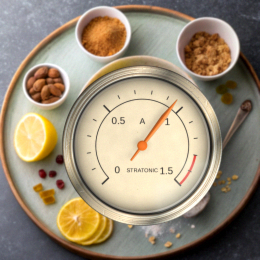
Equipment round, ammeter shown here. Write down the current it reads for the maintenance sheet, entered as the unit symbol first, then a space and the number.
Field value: A 0.95
